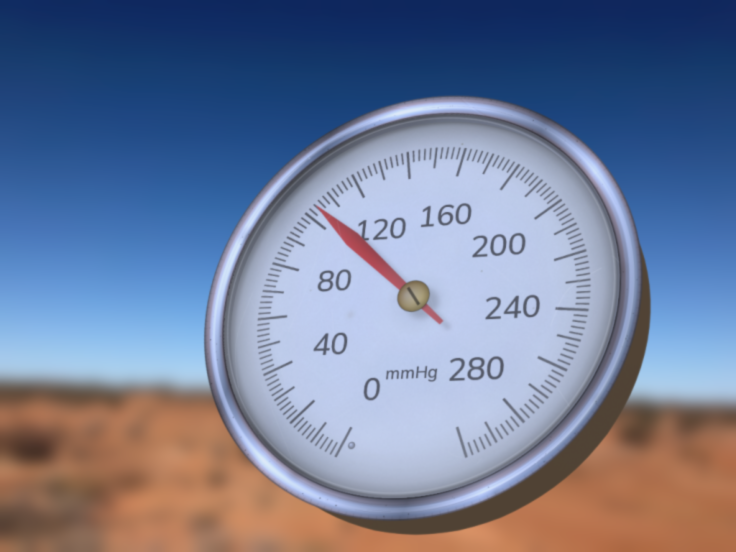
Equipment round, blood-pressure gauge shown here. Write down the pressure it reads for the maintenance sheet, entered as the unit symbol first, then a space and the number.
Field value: mmHg 104
